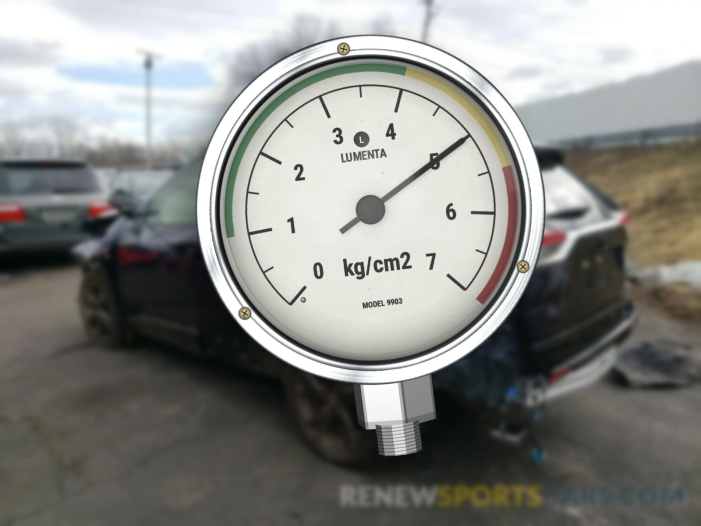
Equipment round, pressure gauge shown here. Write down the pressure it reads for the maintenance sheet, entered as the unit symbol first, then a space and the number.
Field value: kg/cm² 5
